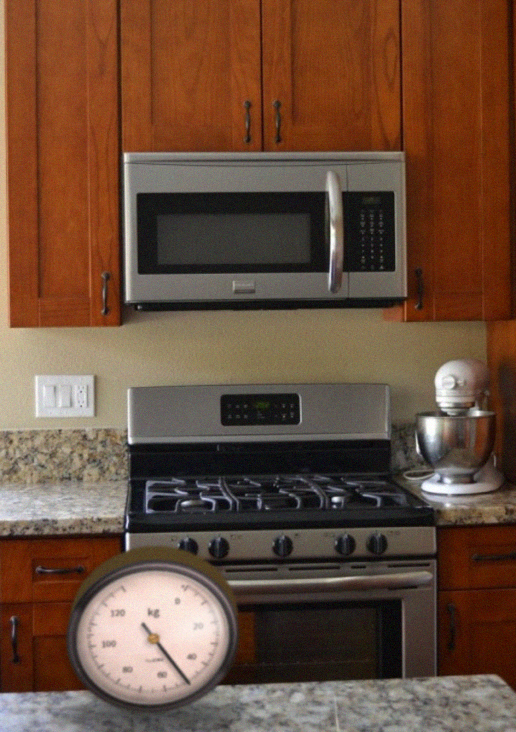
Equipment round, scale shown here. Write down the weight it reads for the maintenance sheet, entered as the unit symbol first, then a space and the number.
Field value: kg 50
